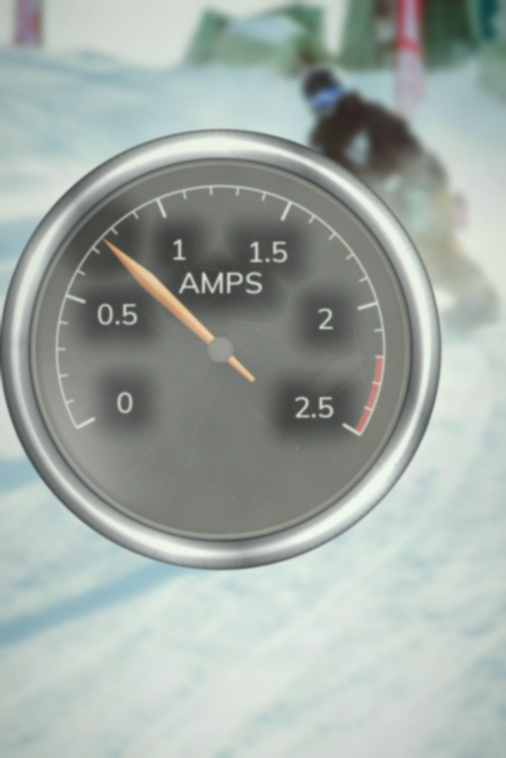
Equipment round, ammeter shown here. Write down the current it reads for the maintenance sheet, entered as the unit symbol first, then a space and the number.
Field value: A 0.75
